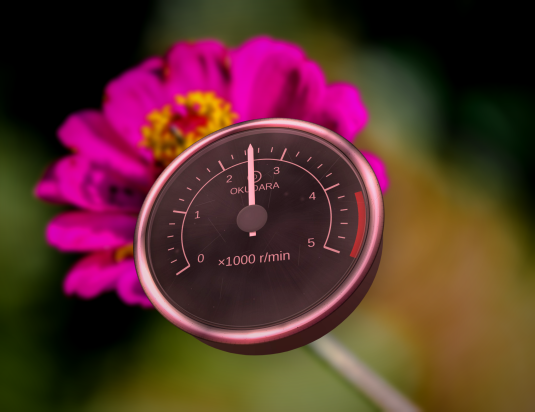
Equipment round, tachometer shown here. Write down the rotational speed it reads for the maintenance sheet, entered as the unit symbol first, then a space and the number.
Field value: rpm 2500
